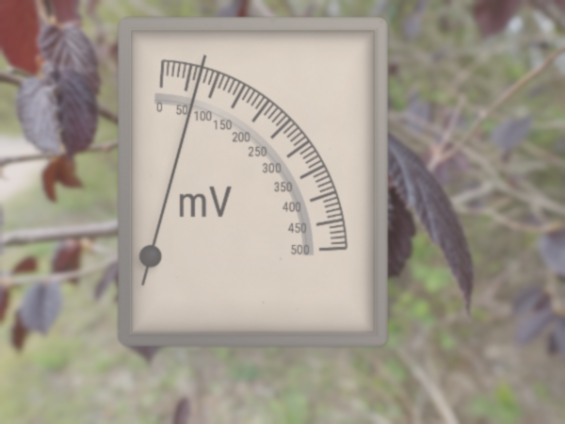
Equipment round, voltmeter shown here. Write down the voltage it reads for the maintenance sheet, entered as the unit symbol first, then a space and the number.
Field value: mV 70
